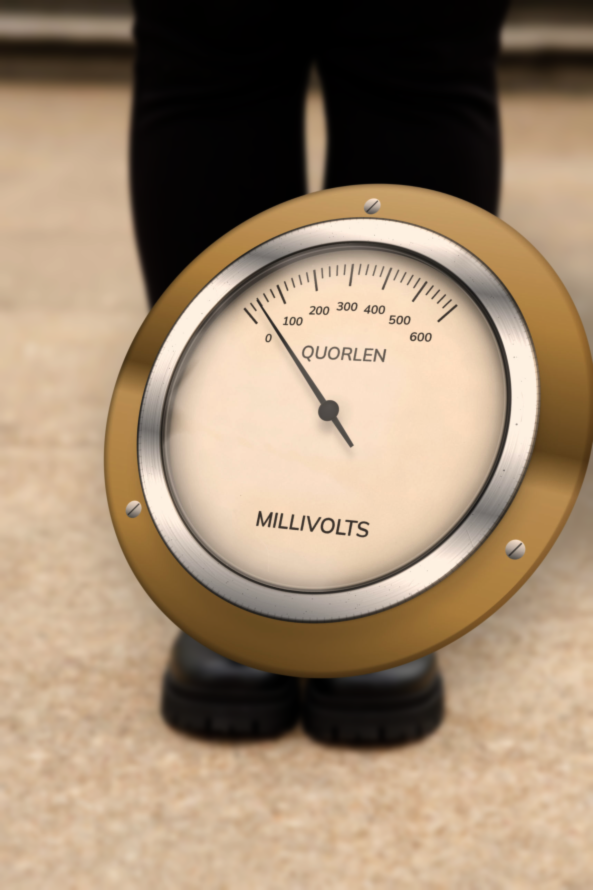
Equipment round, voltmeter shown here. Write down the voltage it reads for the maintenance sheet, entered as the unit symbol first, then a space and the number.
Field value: mV 40
